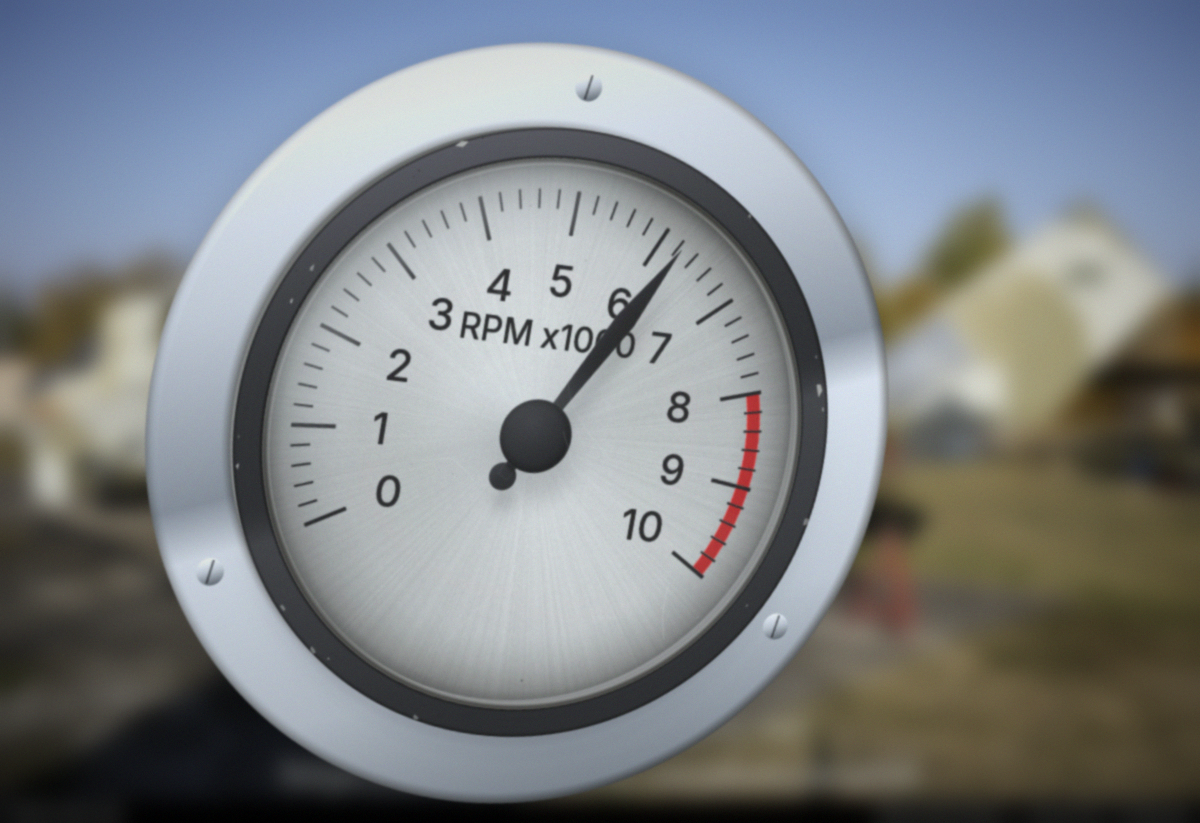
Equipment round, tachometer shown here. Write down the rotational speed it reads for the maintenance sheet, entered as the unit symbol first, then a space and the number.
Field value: rpm 6200
